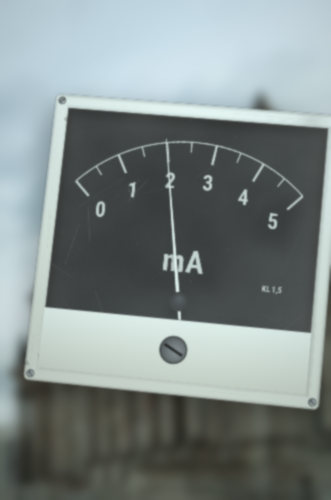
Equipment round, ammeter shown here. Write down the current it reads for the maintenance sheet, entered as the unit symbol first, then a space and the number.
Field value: mA 2
